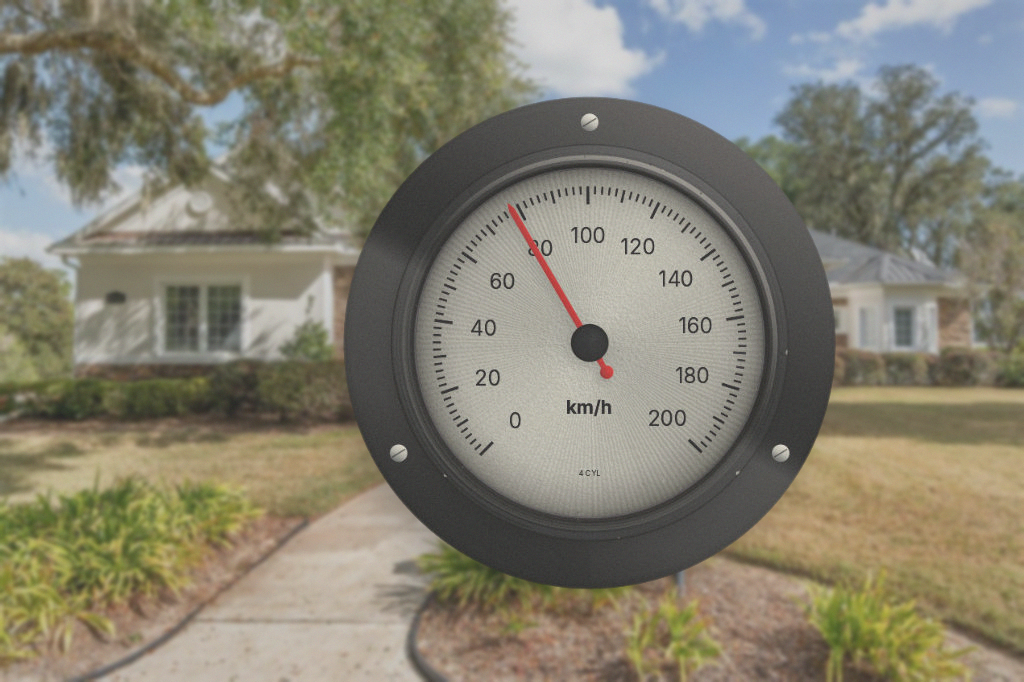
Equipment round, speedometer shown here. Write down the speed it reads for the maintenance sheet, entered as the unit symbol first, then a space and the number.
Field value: km/h 78
